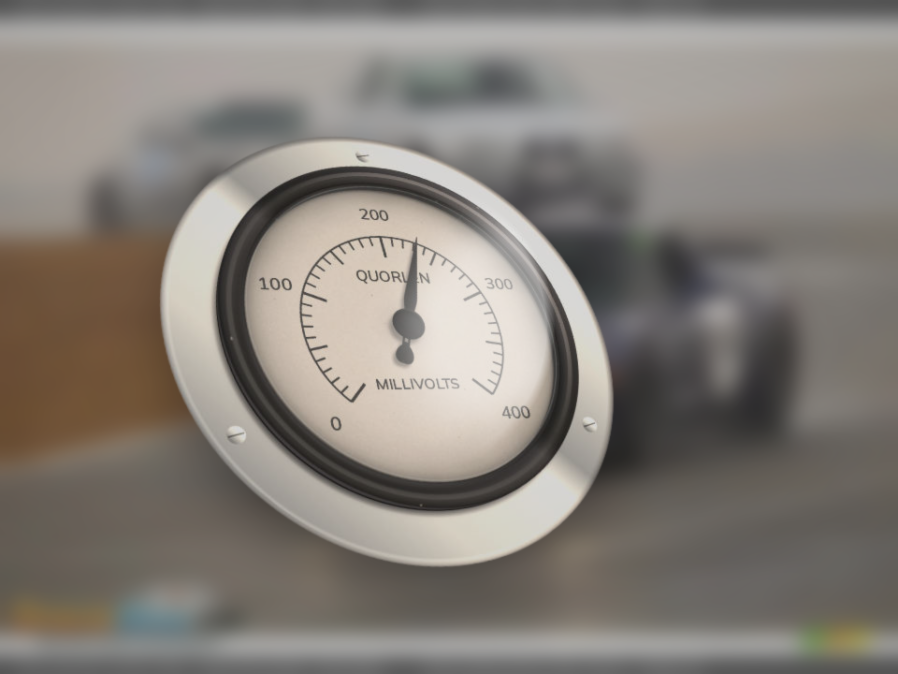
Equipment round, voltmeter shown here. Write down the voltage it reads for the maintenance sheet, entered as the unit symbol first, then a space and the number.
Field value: mV 230
